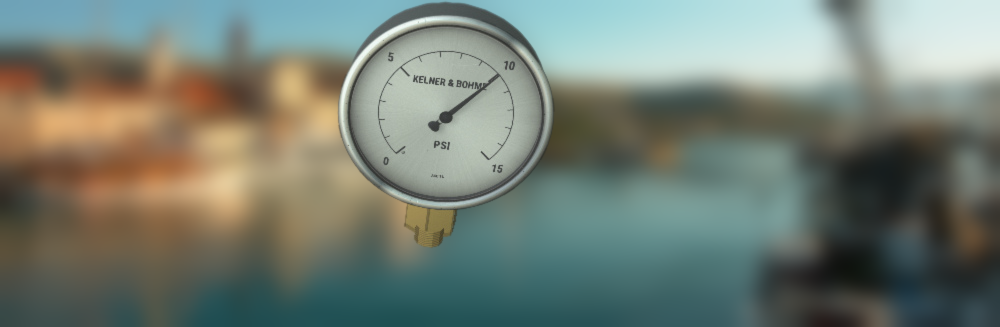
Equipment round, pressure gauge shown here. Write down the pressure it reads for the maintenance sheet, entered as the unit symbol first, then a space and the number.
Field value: psi 10
